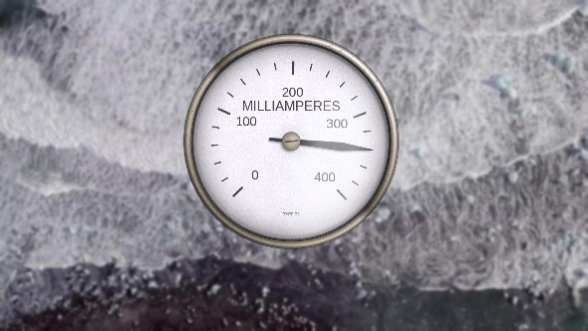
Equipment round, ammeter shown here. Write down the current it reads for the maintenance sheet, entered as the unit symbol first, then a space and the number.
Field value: mA 340
